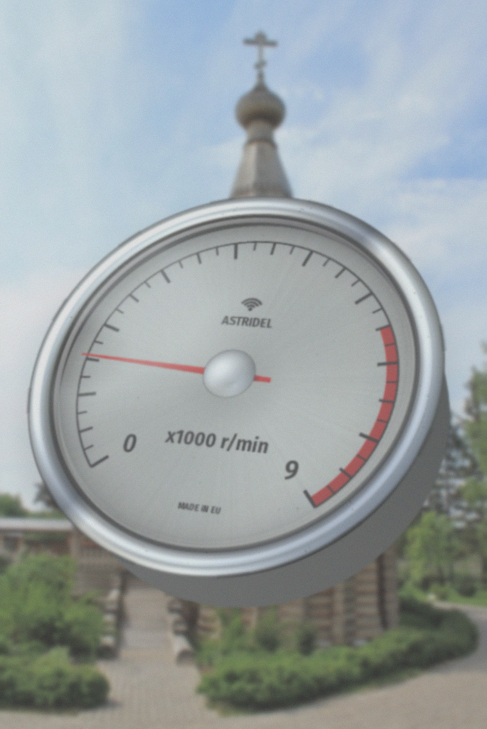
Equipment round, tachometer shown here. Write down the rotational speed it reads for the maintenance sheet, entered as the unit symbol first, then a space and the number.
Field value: rpm 1500
